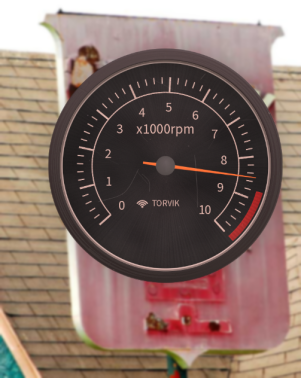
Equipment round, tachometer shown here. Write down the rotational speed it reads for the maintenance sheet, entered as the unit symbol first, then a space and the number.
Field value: rpm 8500
